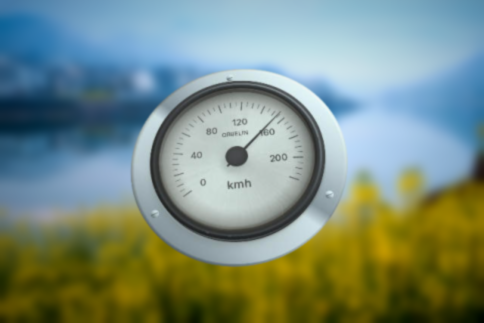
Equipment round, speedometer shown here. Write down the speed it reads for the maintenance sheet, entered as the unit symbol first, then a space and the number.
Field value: km/h 155
